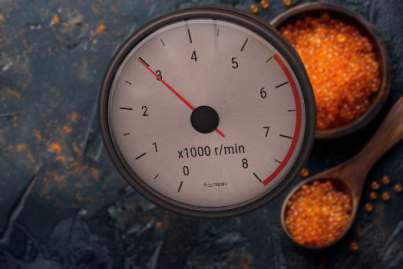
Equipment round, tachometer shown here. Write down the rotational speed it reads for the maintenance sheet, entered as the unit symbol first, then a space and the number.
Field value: rpm 3000
